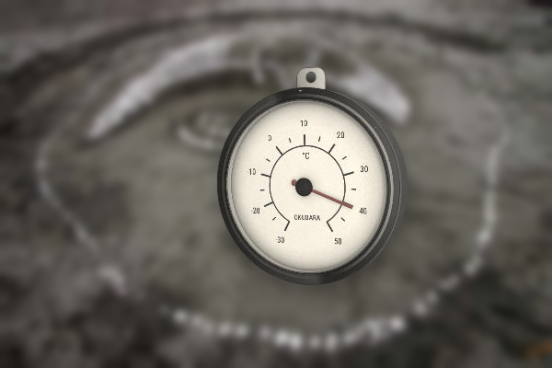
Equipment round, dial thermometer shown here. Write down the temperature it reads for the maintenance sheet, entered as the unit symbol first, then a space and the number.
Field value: °C 40
